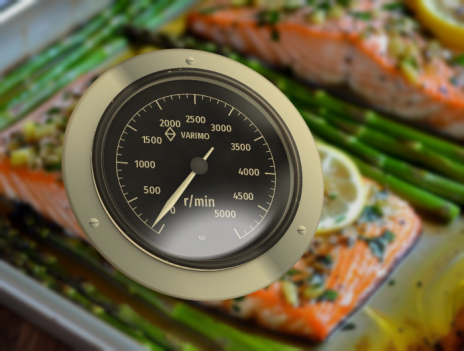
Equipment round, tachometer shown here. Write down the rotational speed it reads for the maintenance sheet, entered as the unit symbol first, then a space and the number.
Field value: rpm 100
